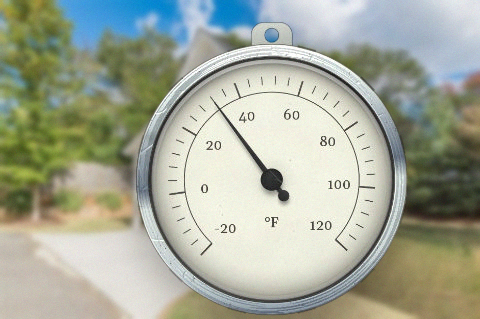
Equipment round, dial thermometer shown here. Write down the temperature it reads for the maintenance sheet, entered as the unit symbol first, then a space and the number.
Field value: °F 32
